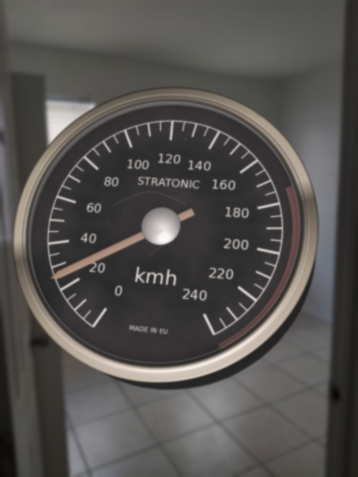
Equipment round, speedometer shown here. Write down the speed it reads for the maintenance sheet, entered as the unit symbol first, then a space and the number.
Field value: km/h 25
